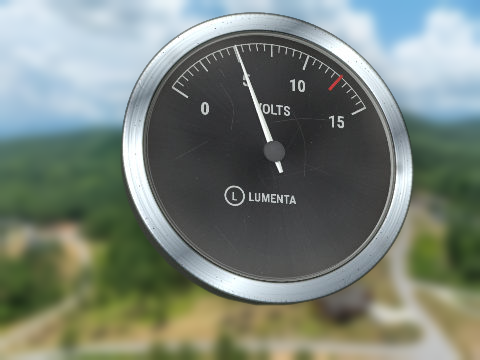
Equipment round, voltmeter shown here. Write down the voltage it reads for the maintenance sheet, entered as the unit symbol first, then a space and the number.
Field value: V 5
